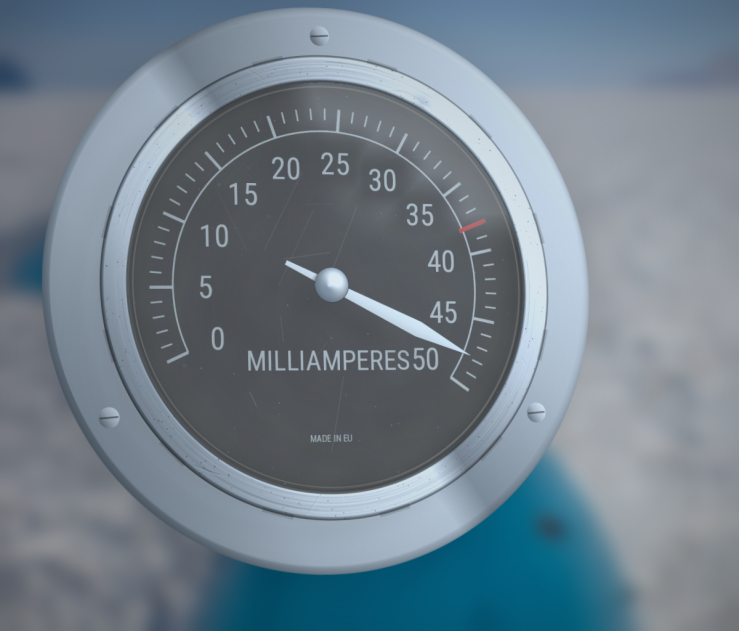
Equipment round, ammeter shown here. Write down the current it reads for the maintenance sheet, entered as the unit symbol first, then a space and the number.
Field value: mA 48
